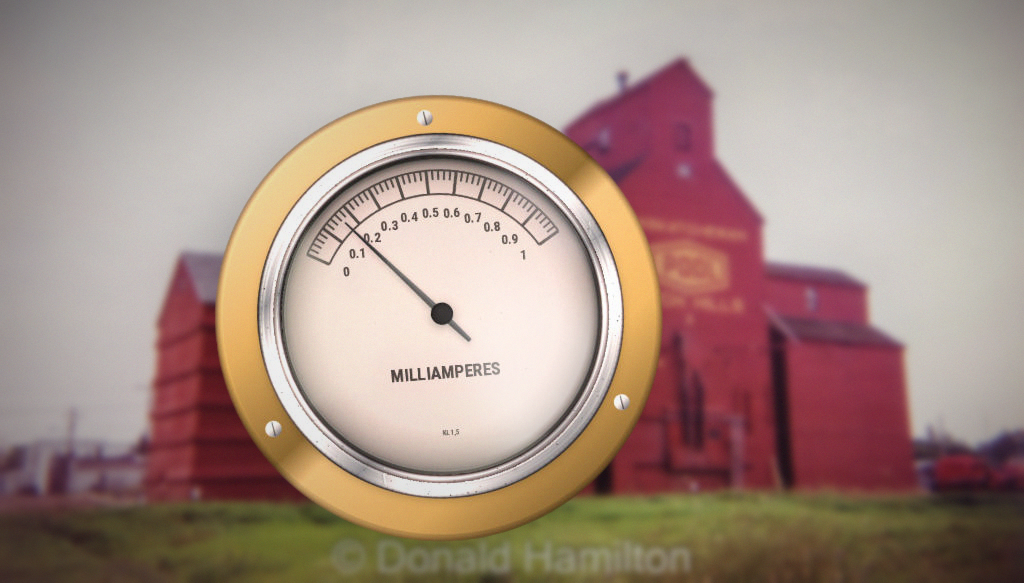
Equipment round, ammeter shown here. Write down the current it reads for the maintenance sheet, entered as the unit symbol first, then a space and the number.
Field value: mA 0.16
